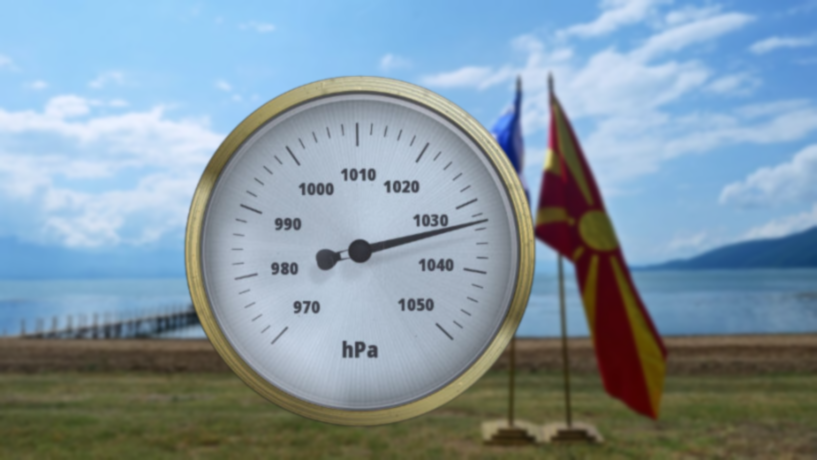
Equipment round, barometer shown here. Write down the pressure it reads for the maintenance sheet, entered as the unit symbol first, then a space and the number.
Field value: hPa 1033
